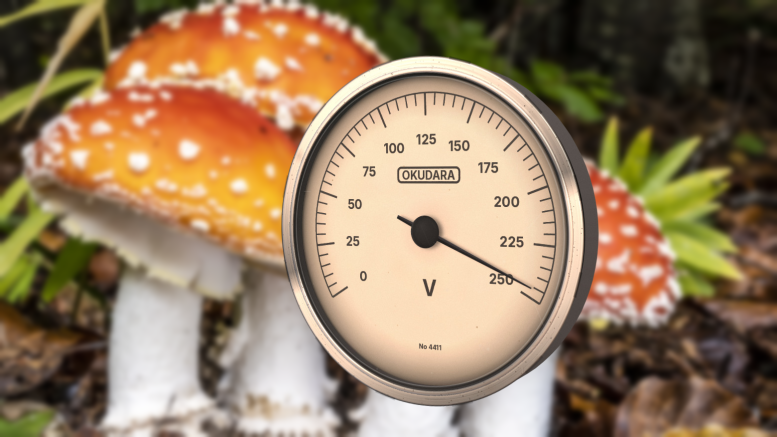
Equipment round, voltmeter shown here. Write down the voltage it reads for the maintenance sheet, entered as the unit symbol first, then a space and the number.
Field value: V 245
